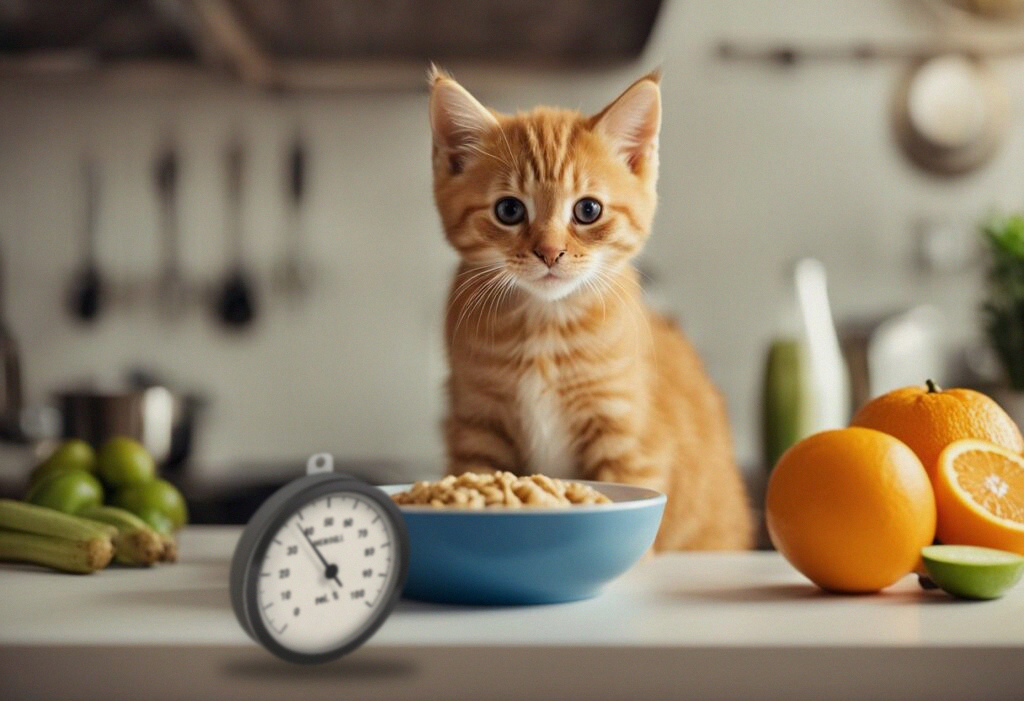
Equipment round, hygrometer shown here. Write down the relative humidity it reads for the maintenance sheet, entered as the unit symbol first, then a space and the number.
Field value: % 37.5
